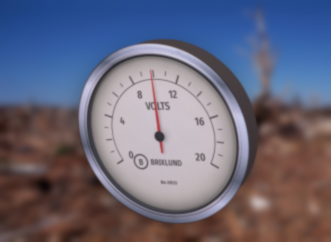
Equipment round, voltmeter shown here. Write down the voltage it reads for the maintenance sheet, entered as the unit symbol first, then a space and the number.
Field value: V 10
